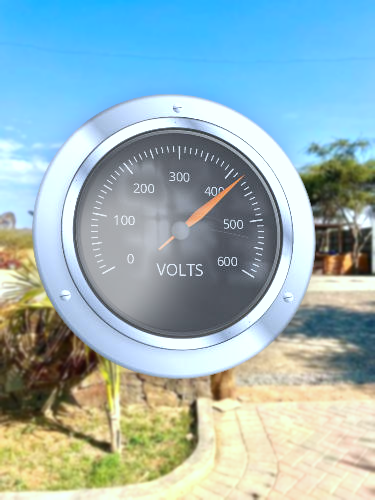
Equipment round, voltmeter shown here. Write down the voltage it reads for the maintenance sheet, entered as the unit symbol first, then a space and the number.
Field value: V 420
